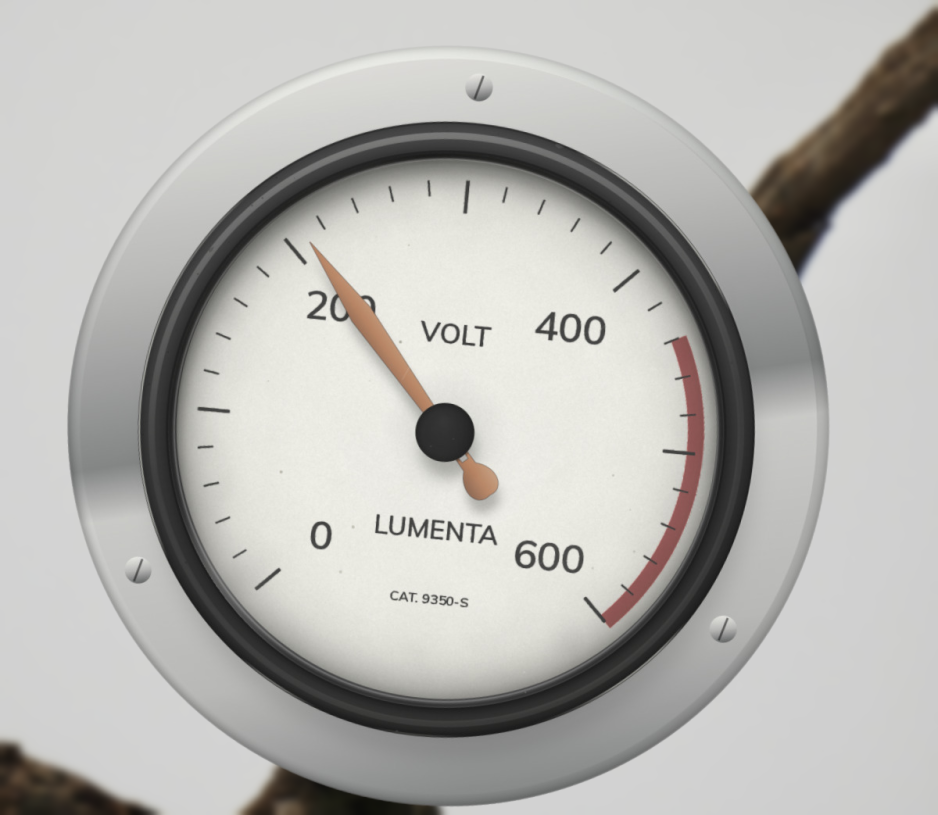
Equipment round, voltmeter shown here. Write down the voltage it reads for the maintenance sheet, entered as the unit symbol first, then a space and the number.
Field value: V 210
